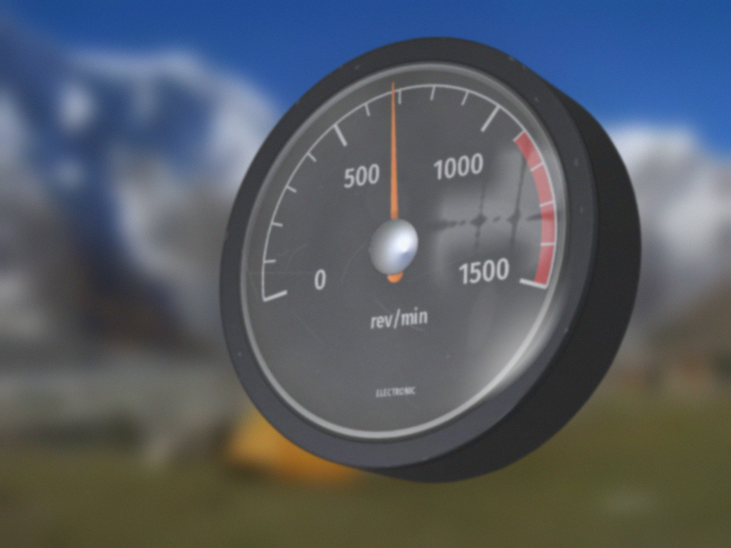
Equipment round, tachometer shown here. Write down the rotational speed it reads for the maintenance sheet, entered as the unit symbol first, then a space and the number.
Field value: rpm 700
